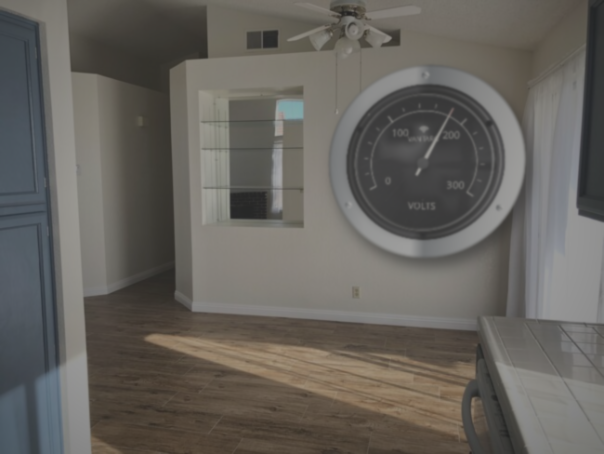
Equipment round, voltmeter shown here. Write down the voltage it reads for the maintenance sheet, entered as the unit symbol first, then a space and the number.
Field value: V 180
